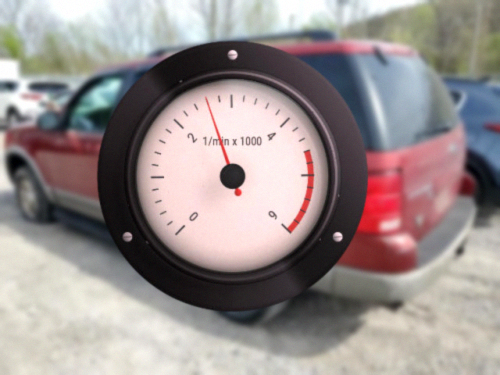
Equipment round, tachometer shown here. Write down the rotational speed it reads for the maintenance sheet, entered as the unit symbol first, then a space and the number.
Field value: rpm 2600
